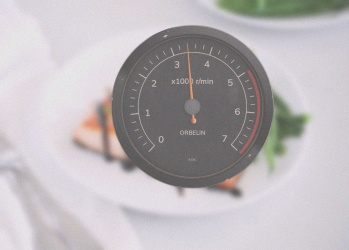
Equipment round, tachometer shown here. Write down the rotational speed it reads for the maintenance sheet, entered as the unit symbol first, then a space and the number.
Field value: rpm 3400
